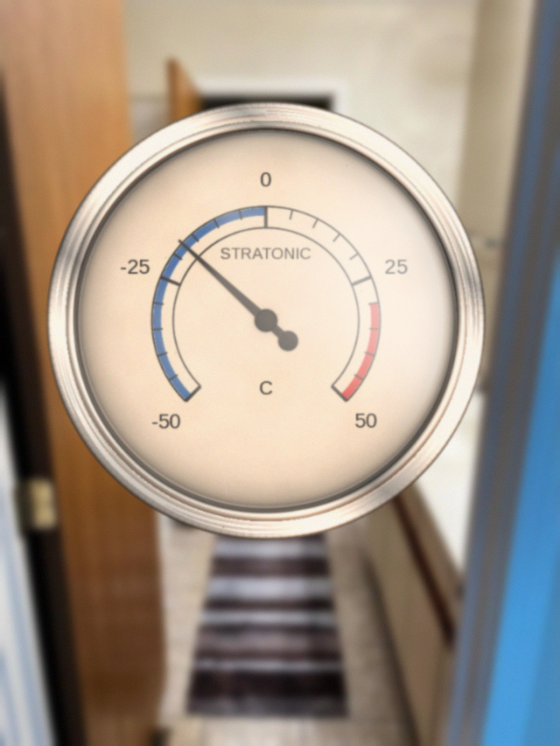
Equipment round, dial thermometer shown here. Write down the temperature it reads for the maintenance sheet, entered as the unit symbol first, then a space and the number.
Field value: °C -17.5
